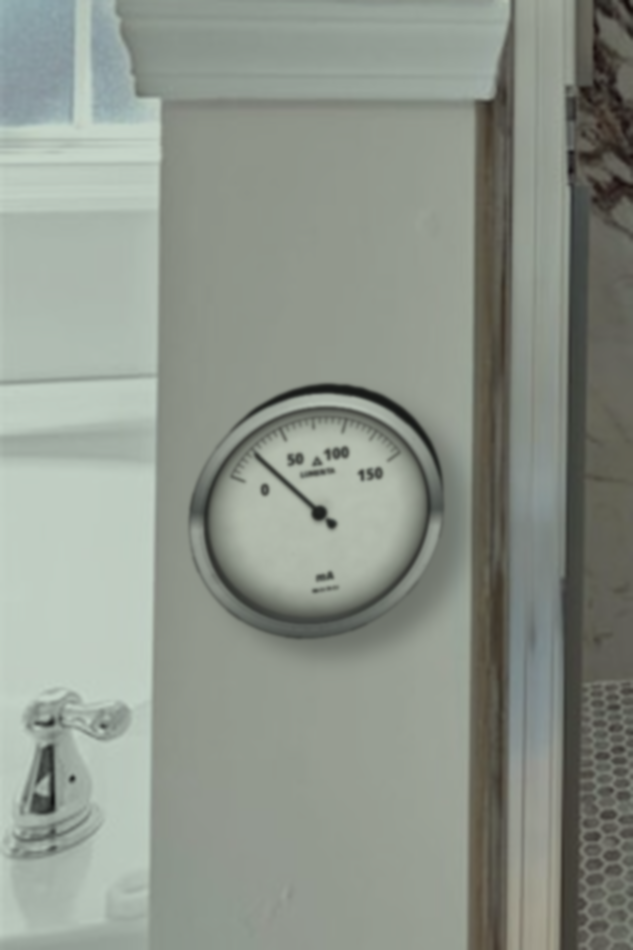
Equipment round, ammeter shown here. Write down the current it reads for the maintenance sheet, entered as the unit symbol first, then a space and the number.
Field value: mA 25
